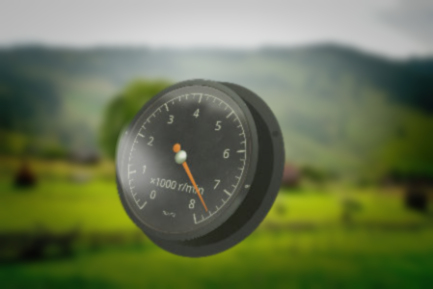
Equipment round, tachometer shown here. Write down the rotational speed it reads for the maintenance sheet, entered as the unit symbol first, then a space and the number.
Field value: rpm 7600
